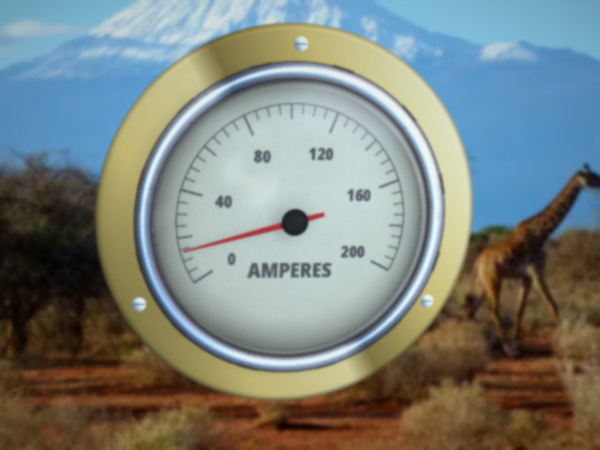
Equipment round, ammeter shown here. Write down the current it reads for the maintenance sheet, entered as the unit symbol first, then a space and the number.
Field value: A 15
